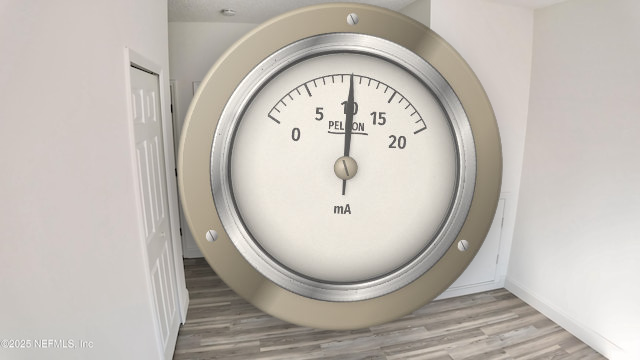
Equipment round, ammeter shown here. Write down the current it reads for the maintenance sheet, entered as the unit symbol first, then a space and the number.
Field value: mA 10
